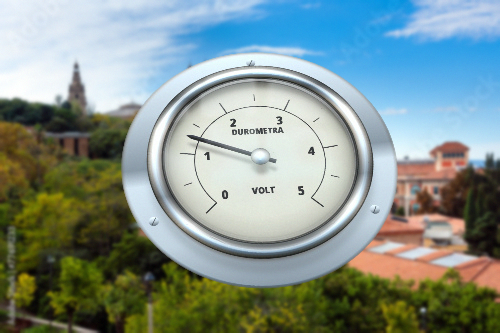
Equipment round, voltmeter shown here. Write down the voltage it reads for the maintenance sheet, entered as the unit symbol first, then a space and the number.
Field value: V 1.25
